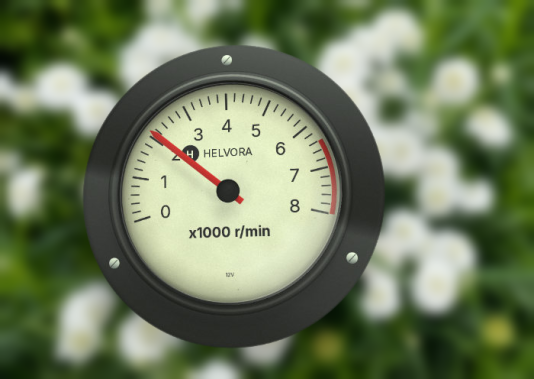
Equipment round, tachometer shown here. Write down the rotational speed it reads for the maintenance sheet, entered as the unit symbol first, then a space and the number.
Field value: rpm 2100
